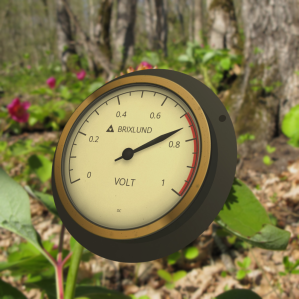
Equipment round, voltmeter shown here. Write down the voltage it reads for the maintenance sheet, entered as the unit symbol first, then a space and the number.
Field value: V 0.75
